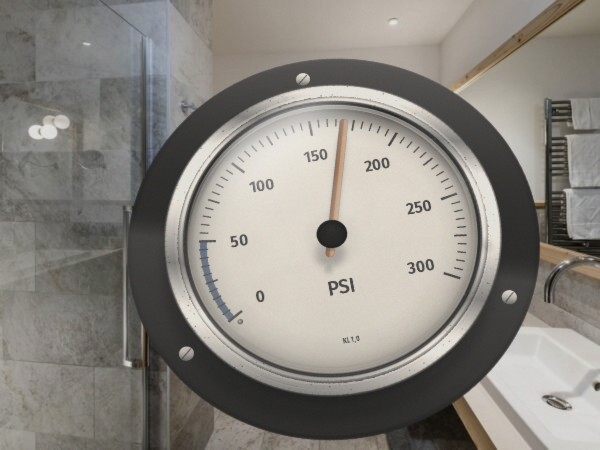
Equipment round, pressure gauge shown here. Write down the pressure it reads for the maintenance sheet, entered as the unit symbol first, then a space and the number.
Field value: psi 170
